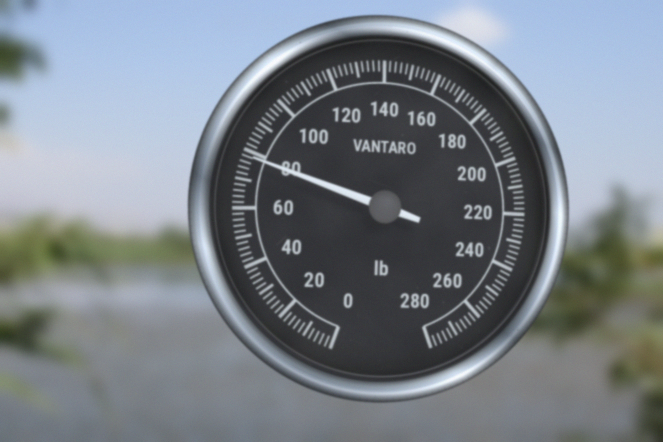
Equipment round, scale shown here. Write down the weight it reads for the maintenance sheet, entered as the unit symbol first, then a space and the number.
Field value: lb 78
